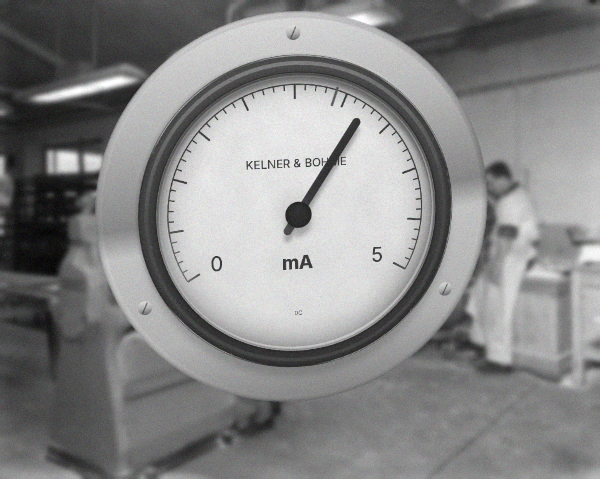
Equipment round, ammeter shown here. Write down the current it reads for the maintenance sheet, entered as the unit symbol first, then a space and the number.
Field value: mA 3.2
